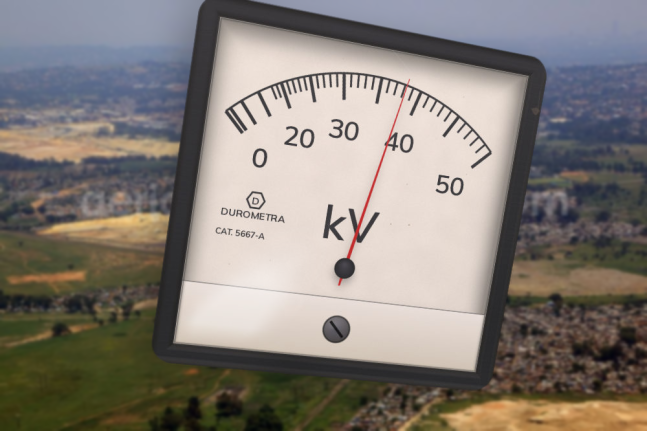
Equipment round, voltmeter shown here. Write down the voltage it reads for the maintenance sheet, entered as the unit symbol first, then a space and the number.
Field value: kV 38
